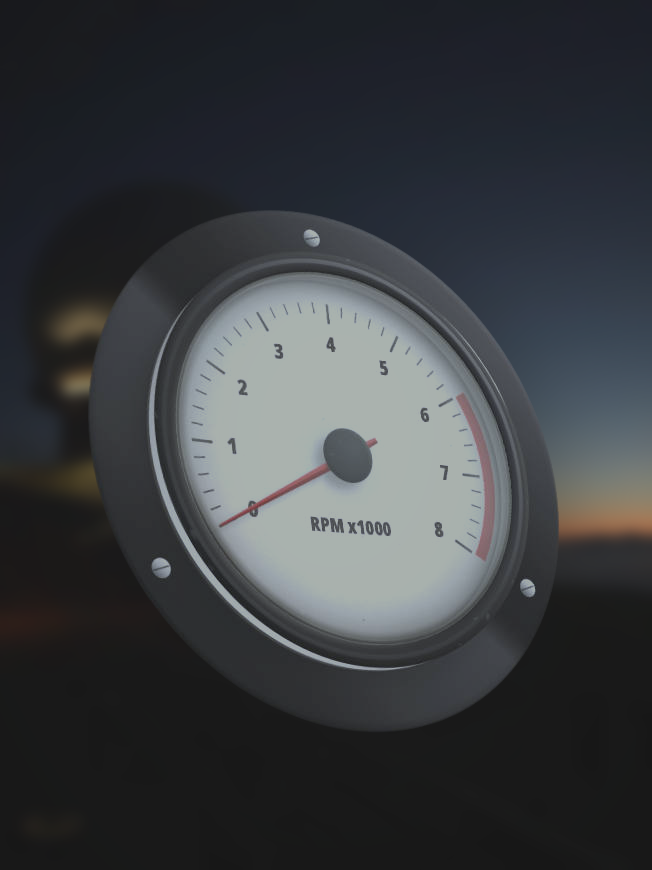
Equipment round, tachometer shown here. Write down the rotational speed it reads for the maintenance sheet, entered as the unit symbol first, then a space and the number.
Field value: rpm 0
